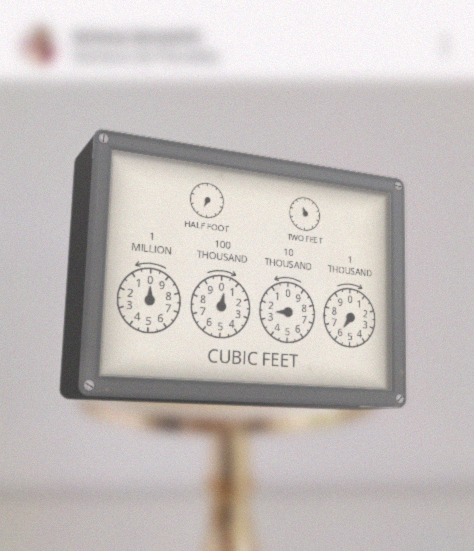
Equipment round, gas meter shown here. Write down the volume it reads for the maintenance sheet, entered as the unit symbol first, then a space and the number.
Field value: ft³ 2600
